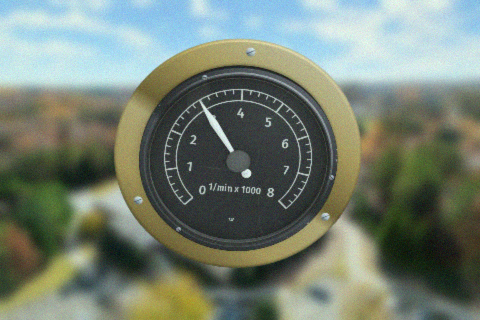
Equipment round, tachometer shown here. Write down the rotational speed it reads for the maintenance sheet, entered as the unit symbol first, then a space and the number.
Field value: rpm 3000
